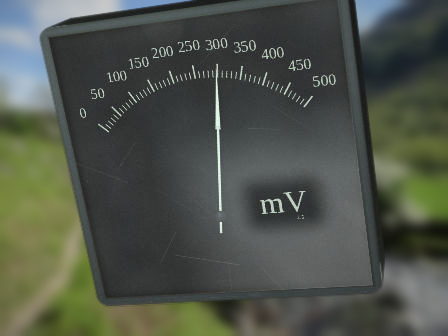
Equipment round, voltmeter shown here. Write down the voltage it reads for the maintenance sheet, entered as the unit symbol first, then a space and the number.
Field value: mV 300
